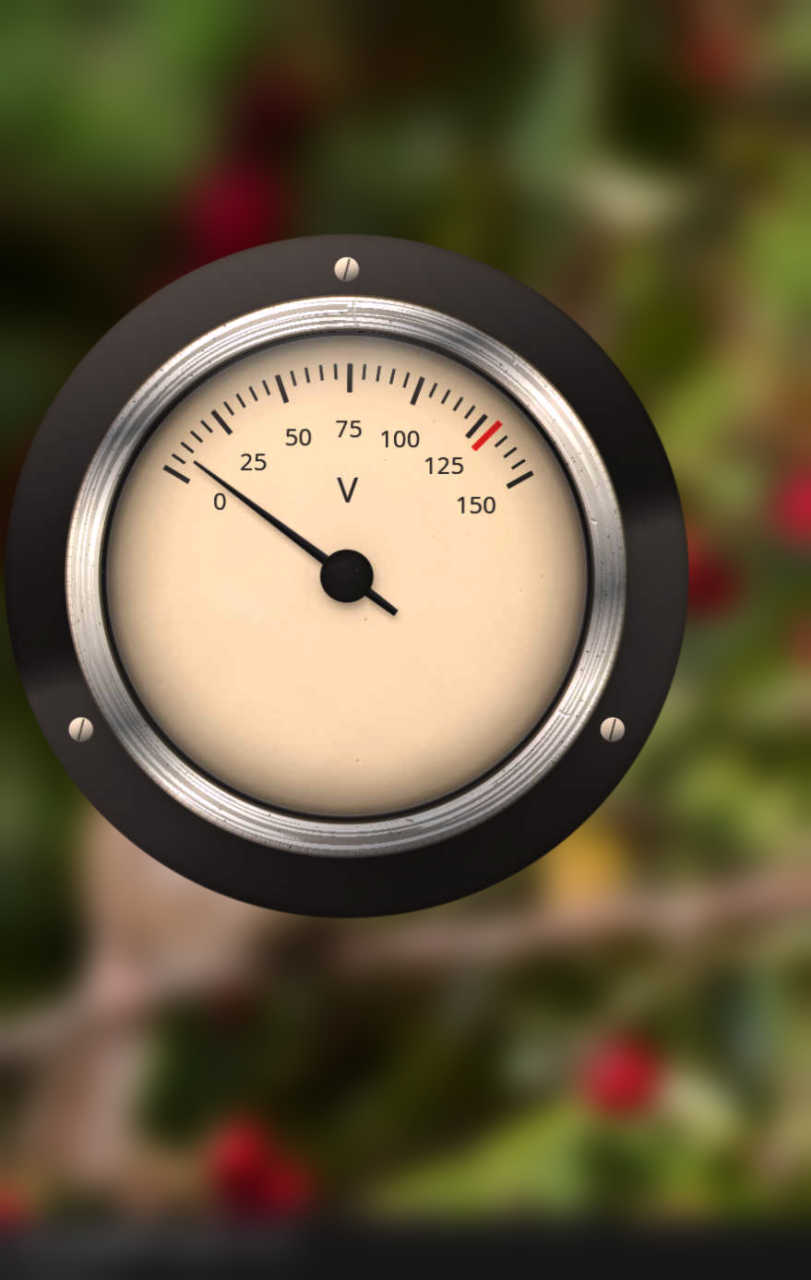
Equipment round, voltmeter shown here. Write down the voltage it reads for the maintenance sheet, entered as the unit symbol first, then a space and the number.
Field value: V 7.5
